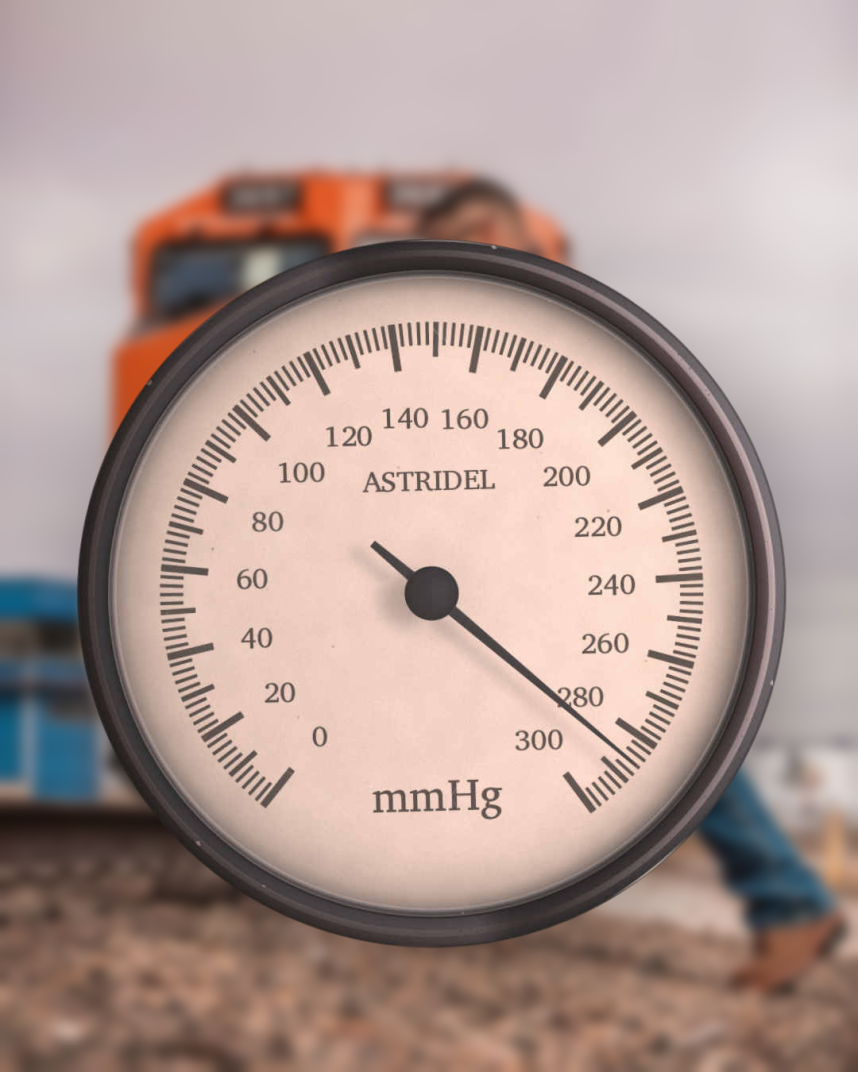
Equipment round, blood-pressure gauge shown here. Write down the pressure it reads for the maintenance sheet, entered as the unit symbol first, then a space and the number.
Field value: mmHg 286
